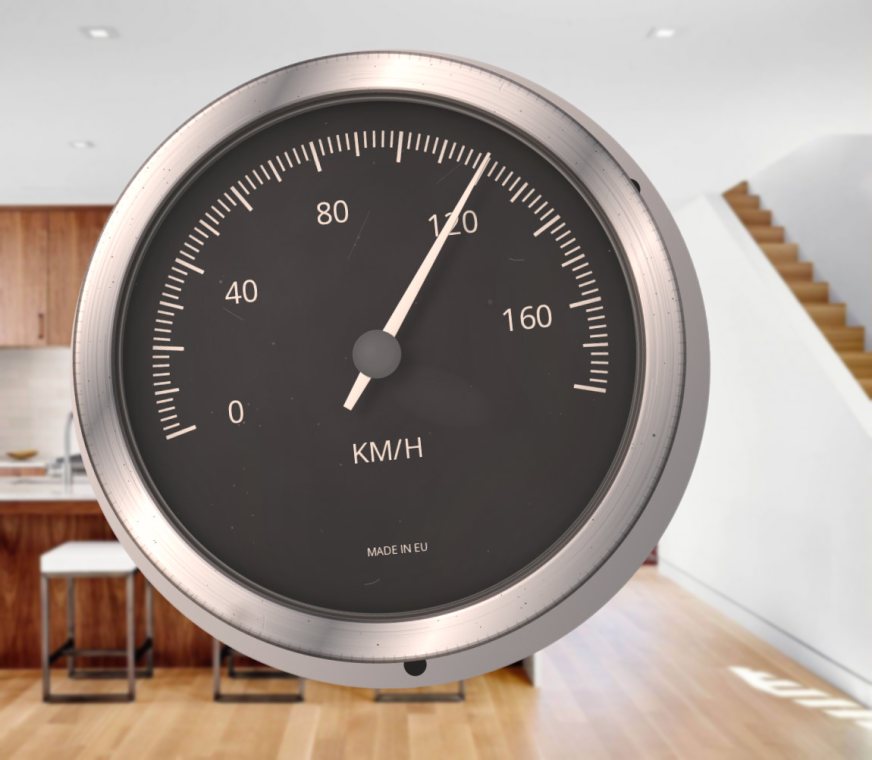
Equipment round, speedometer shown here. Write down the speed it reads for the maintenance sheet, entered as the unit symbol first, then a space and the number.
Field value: km/h 120
